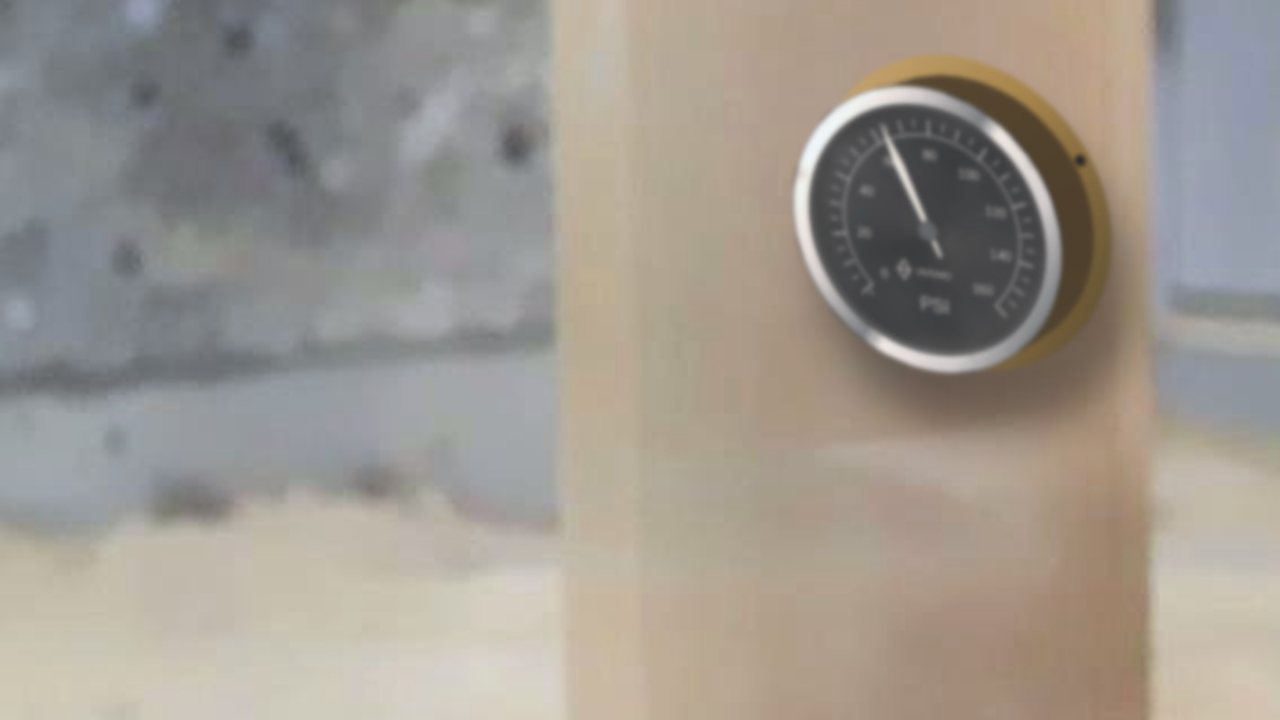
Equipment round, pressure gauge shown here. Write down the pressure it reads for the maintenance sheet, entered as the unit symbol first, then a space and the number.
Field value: psi 65
